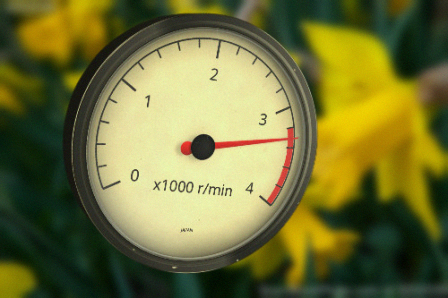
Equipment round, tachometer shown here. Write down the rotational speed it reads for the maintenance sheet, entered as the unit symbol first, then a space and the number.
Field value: rpm 3300
